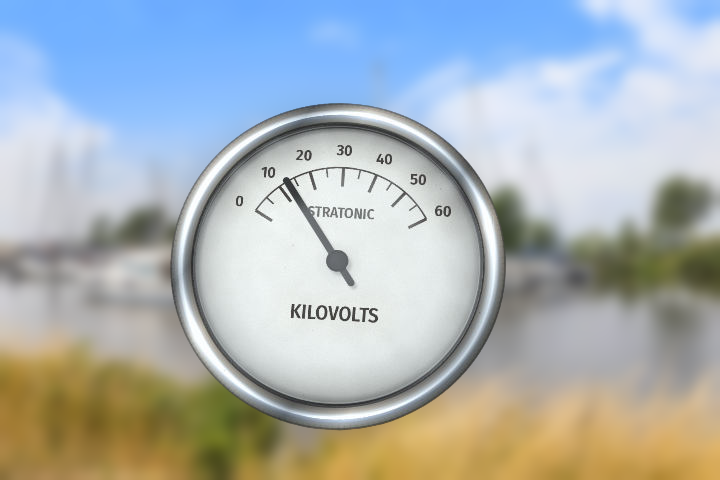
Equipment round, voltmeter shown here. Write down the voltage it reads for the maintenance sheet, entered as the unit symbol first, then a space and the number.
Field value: kV 12.5
